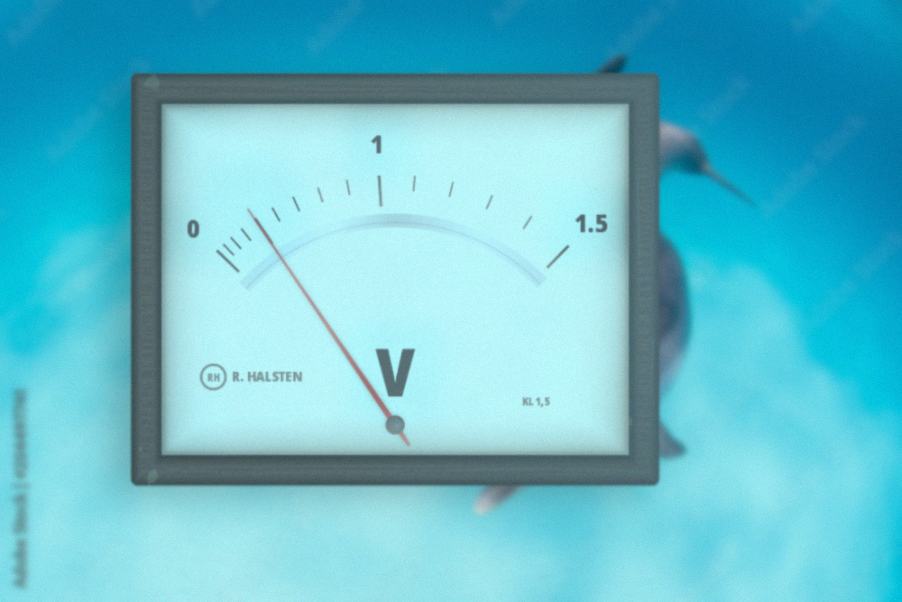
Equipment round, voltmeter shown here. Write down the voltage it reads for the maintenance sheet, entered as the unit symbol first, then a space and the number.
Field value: V 0.5
